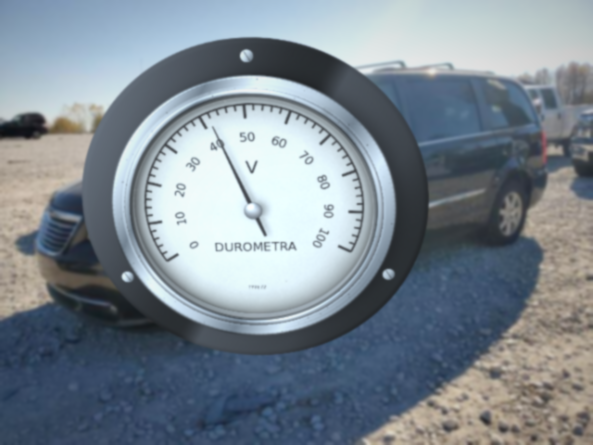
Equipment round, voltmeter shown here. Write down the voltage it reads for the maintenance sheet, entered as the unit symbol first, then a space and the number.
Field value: V 42
